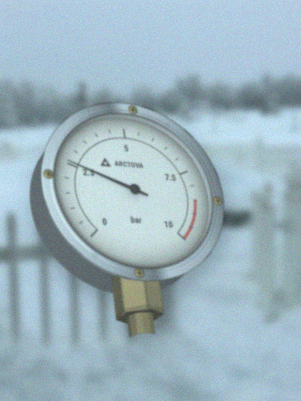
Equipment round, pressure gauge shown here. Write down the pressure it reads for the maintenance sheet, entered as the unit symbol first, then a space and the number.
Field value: bar 2.5
